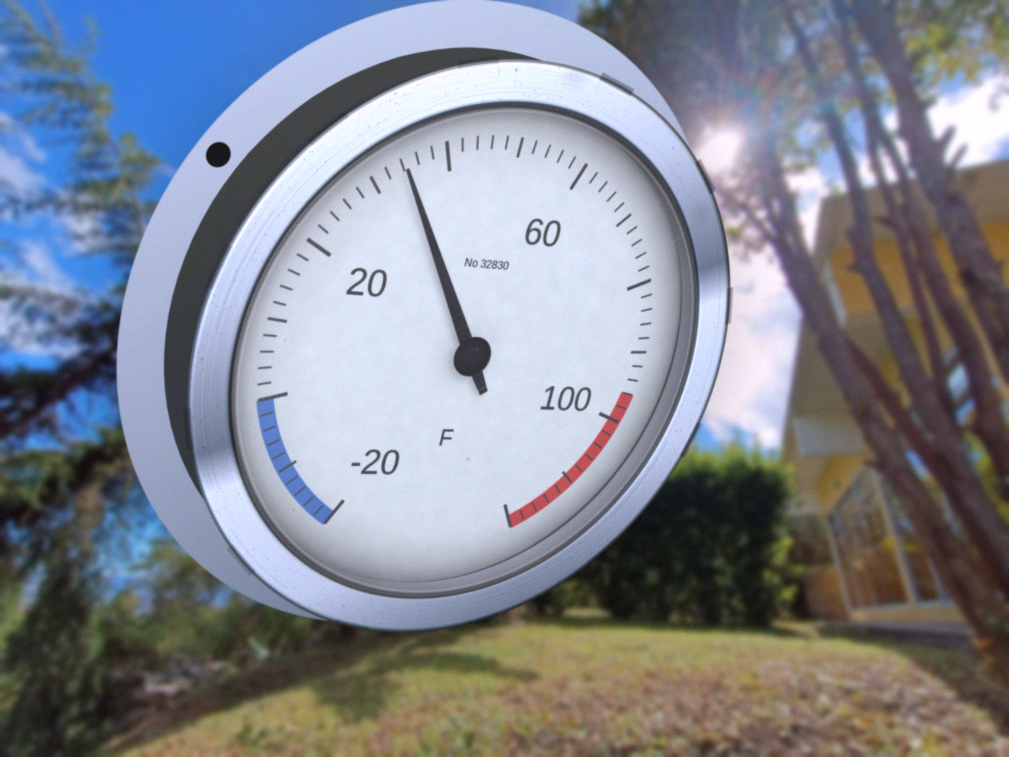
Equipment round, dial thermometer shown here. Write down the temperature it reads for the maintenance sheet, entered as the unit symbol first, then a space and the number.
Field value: °F 34
